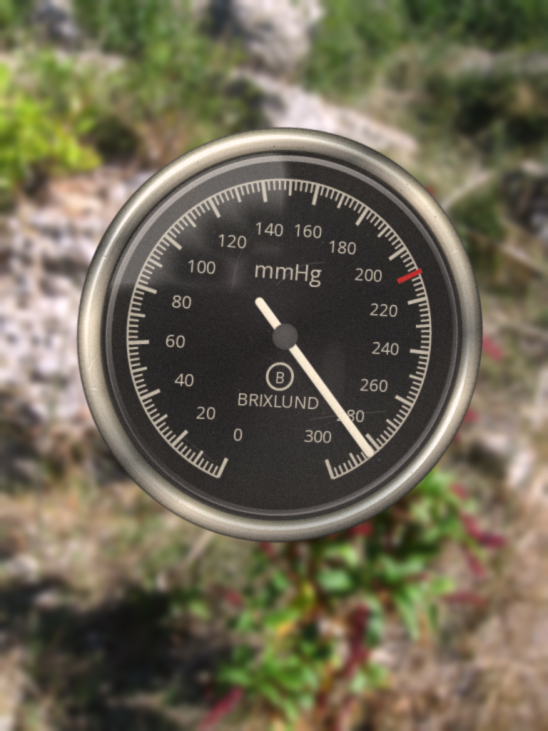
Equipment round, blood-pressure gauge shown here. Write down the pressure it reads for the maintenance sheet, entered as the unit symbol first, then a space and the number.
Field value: mmHg 284
